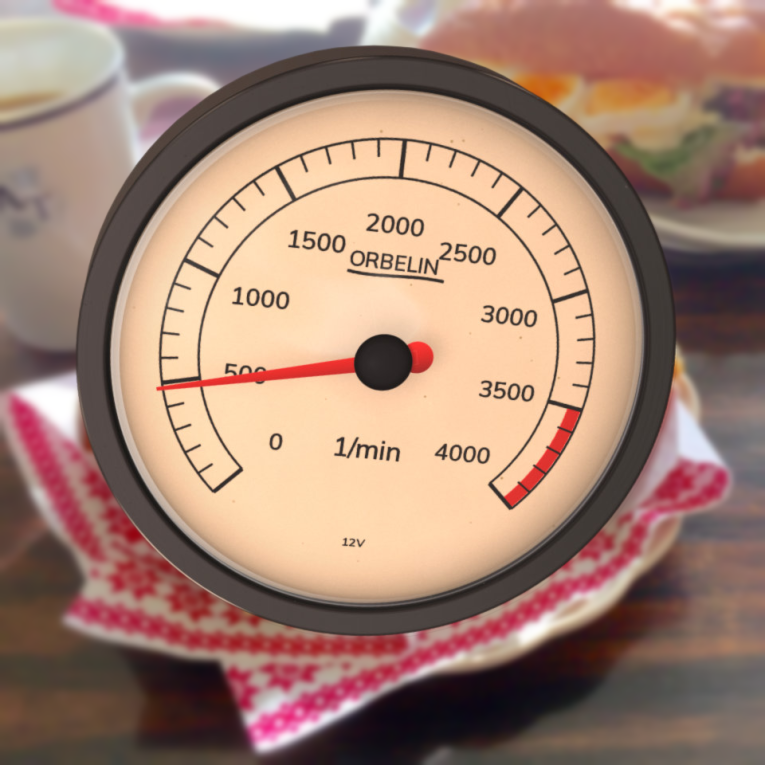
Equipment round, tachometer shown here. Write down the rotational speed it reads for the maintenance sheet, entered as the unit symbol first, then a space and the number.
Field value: rpm 500
